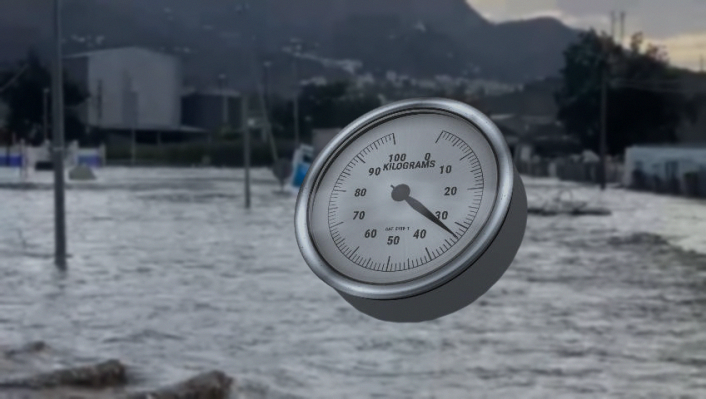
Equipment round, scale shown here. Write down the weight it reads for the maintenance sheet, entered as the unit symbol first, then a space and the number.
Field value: kg 33
